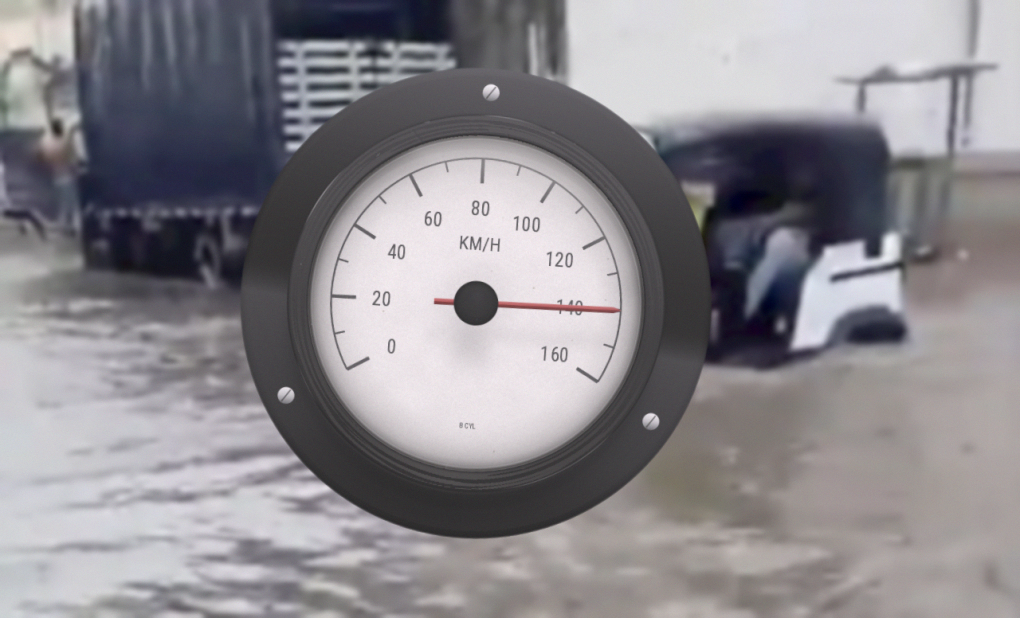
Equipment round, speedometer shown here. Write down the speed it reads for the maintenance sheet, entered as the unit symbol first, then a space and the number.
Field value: km/h 140
